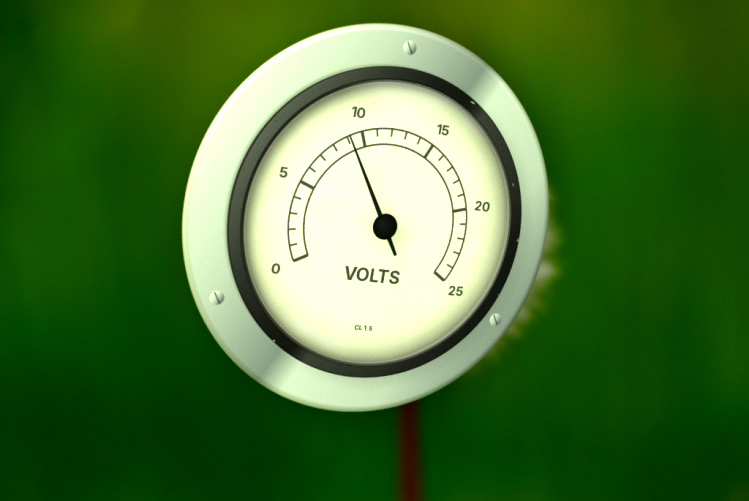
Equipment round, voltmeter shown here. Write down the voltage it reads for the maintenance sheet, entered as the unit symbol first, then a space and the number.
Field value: V 9
